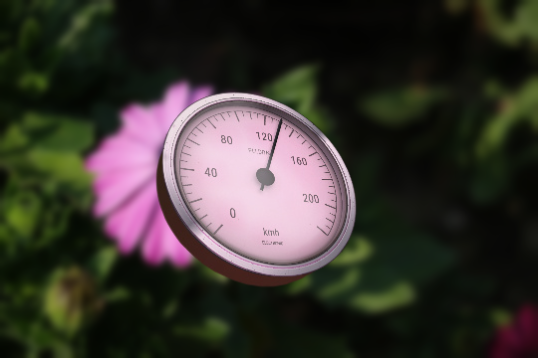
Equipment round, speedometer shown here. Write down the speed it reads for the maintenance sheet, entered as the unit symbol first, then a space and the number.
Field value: km/h 130
